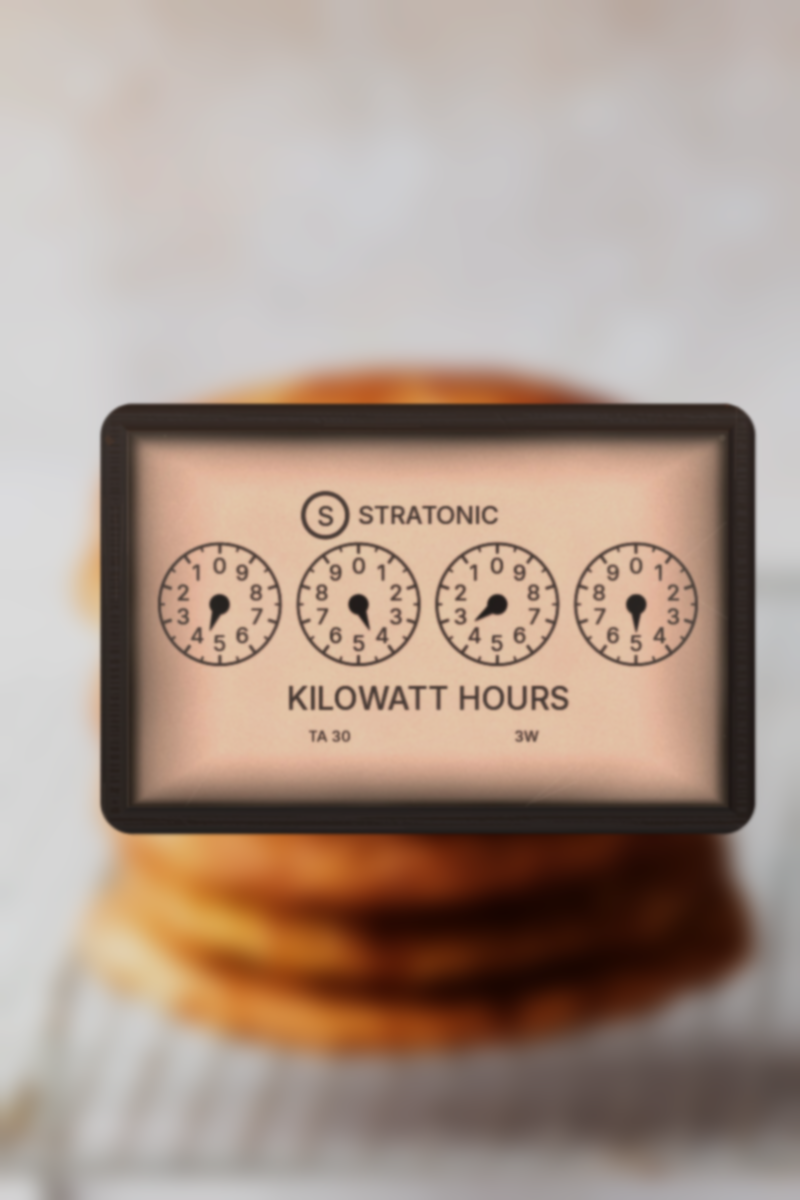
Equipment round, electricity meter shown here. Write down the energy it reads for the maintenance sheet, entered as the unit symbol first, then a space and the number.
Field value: kWh 4435
